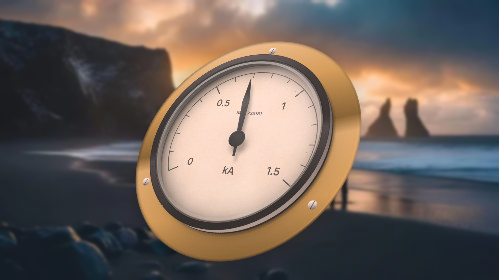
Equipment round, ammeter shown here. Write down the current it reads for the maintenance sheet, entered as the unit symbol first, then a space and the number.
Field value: kA 0.7
